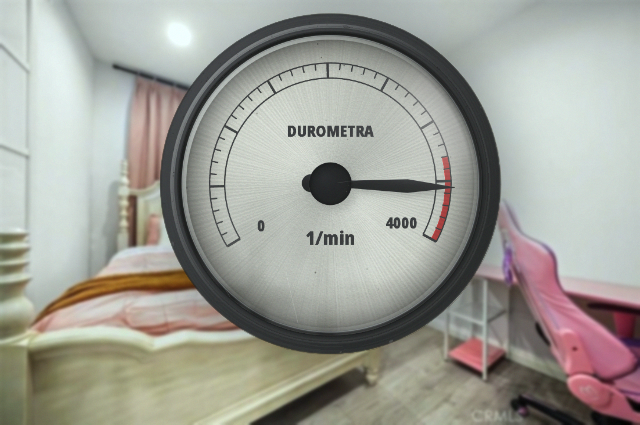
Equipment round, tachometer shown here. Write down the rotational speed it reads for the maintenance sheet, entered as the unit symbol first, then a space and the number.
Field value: rpm 3550
